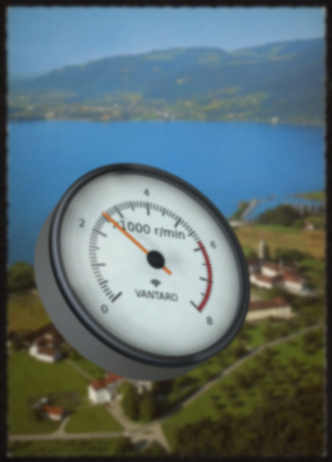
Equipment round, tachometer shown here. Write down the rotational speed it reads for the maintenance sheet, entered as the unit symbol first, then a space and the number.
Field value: rpm 2500
